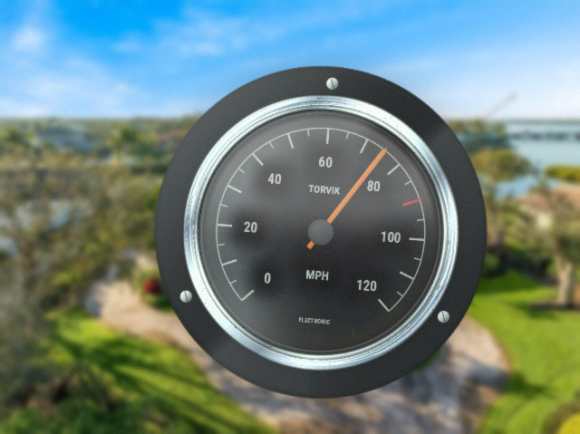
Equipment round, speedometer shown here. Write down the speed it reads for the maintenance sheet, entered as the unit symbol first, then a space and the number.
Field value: mph 75
